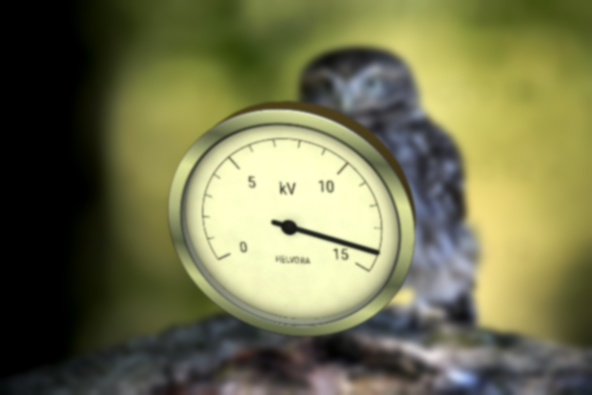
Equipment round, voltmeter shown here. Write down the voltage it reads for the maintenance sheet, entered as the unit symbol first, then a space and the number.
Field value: kV 14
